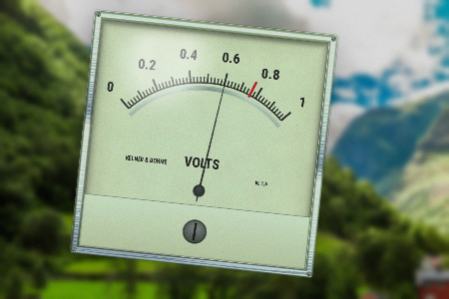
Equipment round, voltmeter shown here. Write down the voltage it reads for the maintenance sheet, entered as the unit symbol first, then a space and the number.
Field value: V 0.6
